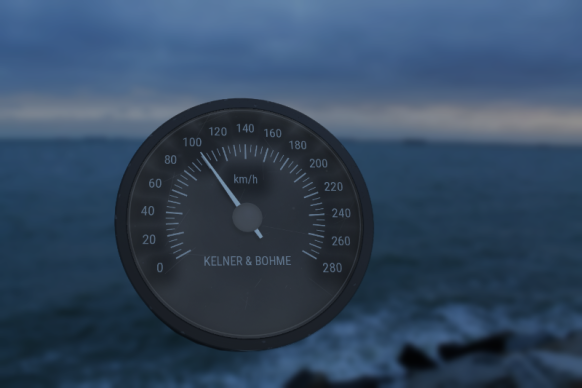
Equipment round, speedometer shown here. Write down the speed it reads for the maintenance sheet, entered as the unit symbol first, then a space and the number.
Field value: km/h 100
